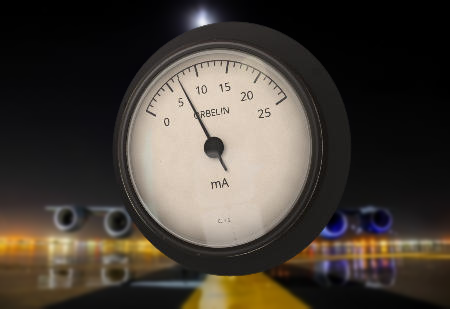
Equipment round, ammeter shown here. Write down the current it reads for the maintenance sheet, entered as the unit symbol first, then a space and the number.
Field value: mA 7
